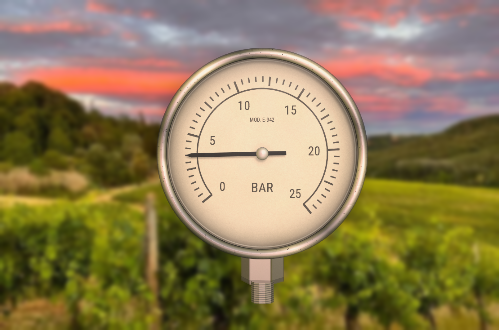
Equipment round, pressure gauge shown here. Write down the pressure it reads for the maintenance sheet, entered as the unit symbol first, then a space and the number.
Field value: bar 3.5
